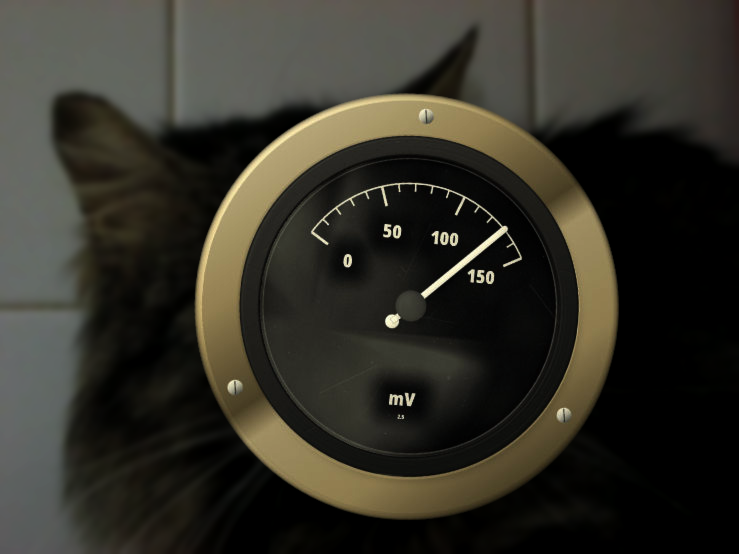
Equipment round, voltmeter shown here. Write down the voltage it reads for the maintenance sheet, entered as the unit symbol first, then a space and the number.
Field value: mV 130
